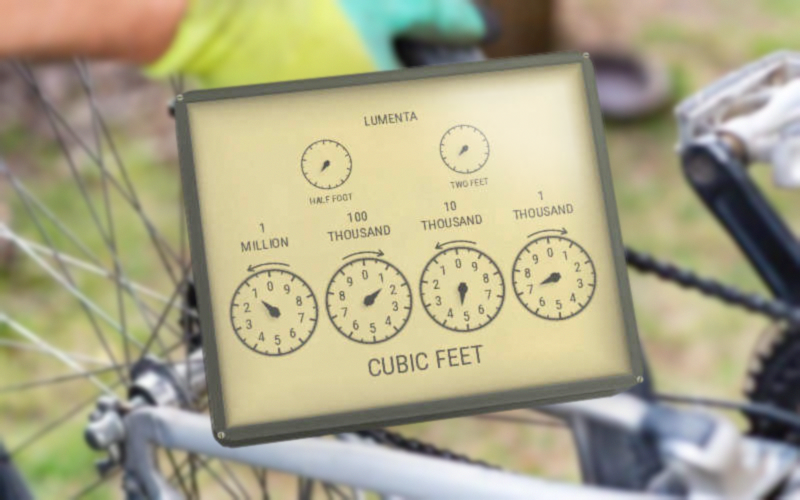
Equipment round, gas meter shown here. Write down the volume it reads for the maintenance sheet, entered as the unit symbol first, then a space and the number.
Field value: ft³ 114700
